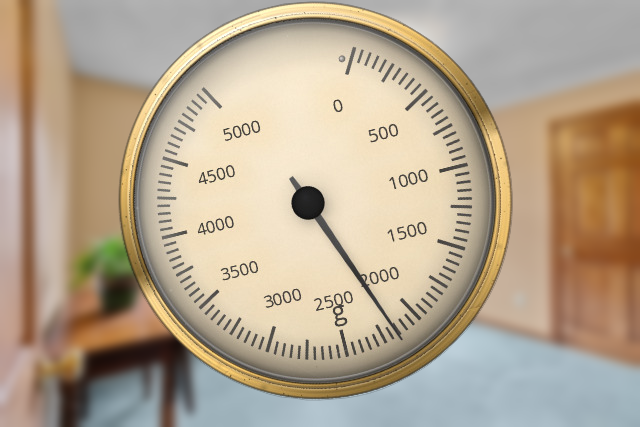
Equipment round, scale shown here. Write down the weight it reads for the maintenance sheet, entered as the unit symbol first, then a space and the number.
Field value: g 2150
